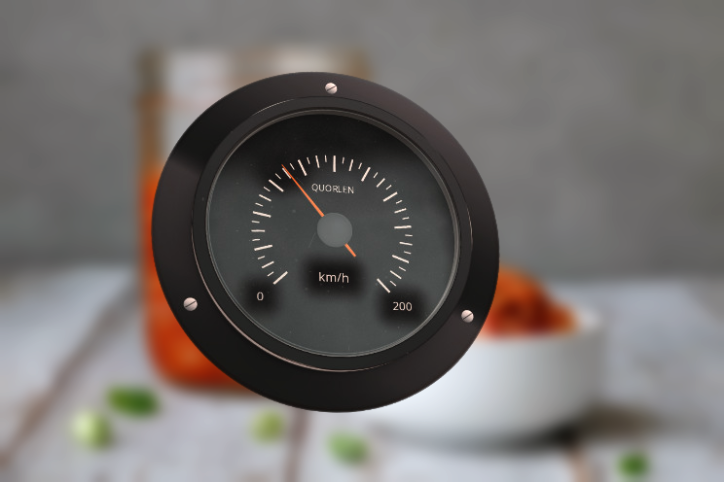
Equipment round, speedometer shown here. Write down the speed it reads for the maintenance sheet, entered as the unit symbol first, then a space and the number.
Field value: km/h 70
